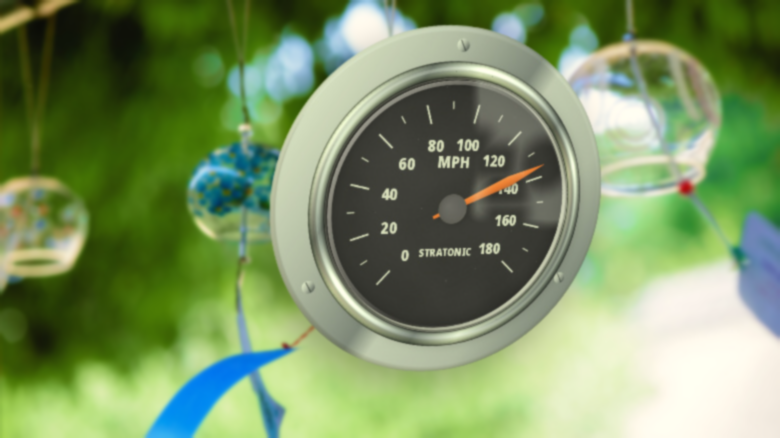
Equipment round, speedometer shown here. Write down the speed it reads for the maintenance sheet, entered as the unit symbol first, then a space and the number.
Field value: mph 135
